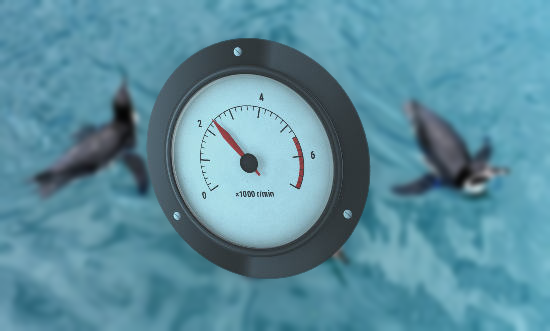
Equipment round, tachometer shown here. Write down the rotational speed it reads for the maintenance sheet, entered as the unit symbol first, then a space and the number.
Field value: rpm 2400
